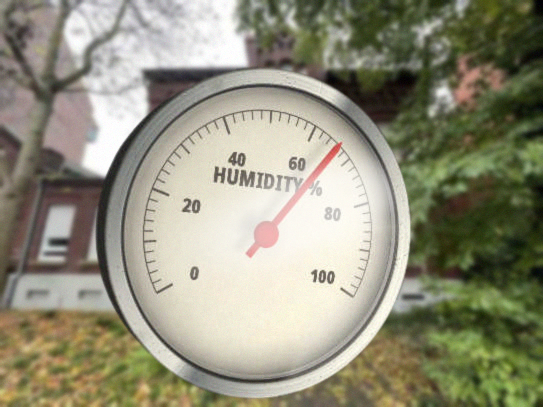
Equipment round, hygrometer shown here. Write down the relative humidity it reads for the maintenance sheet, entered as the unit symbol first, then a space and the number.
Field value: % 66
